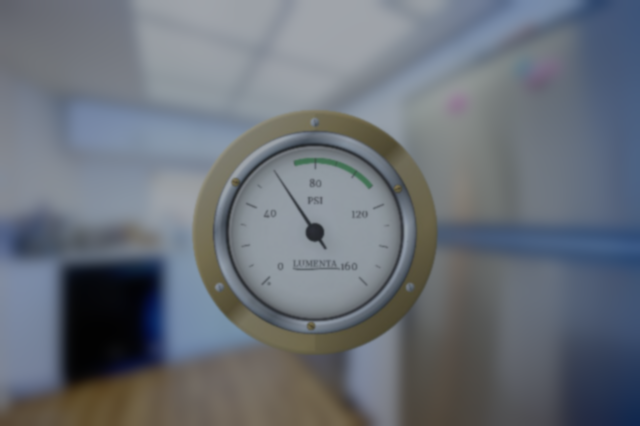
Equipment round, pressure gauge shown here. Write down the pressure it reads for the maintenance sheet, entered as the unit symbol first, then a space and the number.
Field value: psi 60
